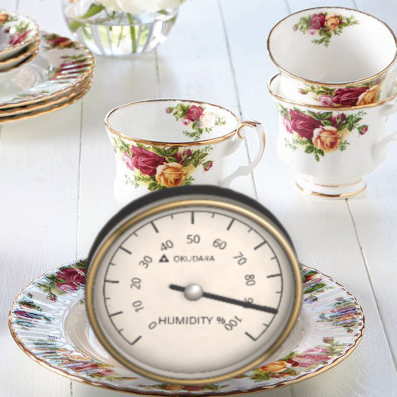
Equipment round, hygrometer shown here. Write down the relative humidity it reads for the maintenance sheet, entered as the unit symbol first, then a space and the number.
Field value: % 90
